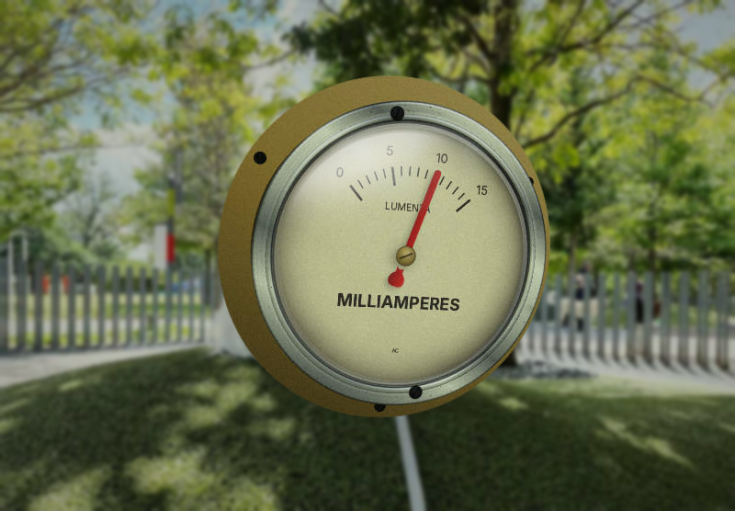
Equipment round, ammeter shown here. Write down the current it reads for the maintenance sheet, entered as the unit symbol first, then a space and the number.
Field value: mA 10
